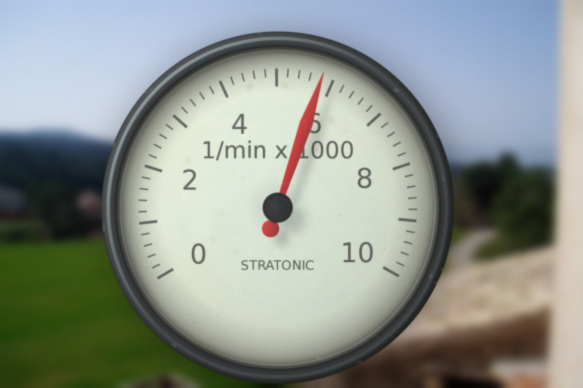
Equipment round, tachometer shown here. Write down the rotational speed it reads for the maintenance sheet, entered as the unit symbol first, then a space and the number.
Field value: rpm 5800
